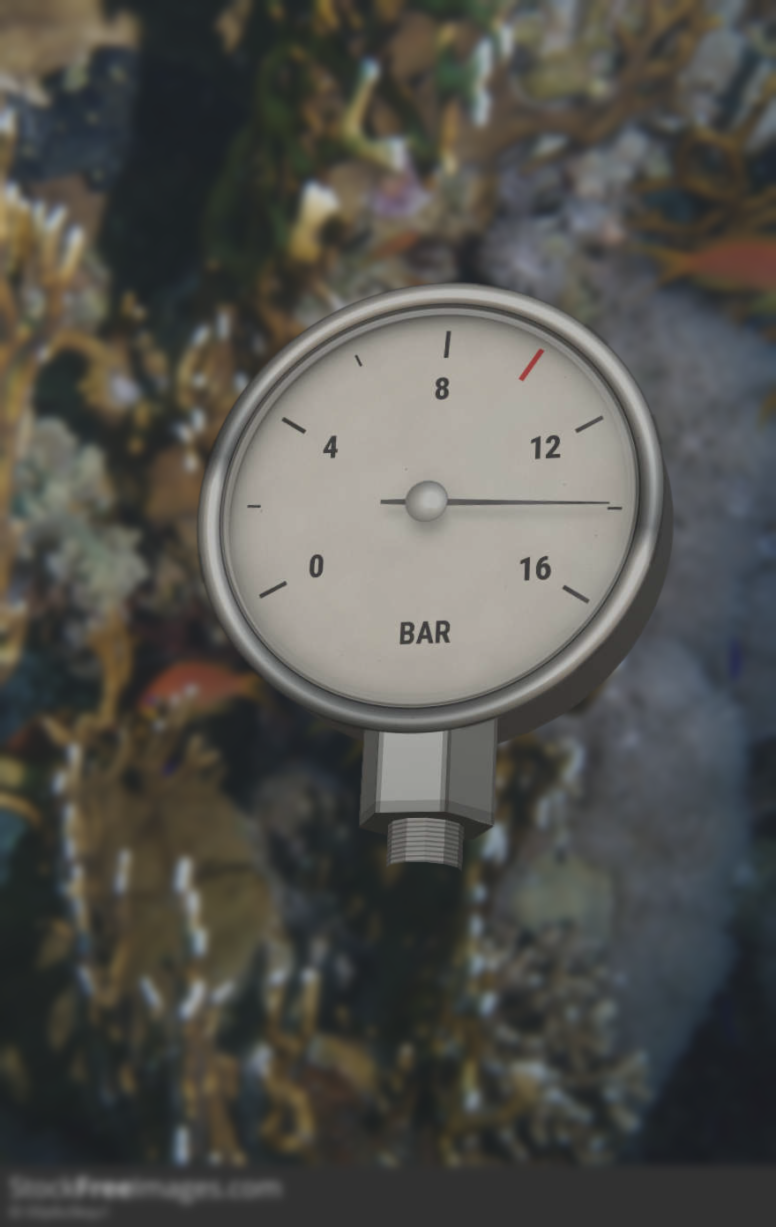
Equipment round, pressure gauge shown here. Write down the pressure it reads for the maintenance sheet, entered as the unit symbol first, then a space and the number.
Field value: bar 14
